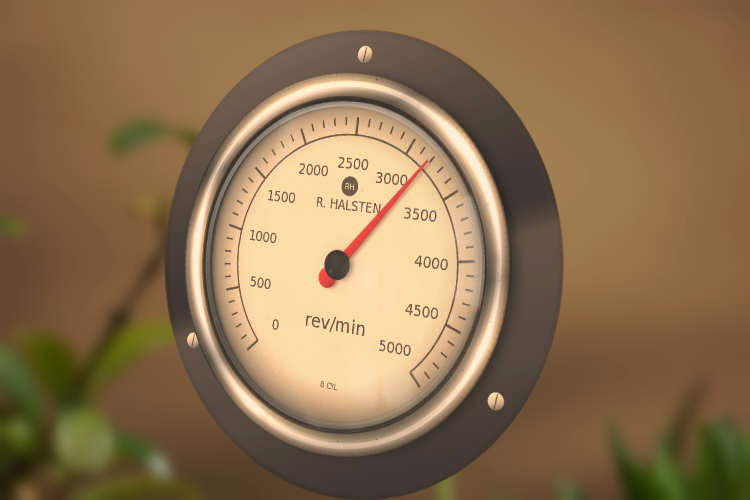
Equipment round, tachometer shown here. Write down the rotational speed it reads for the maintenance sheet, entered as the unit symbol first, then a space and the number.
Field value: rpm 3200
